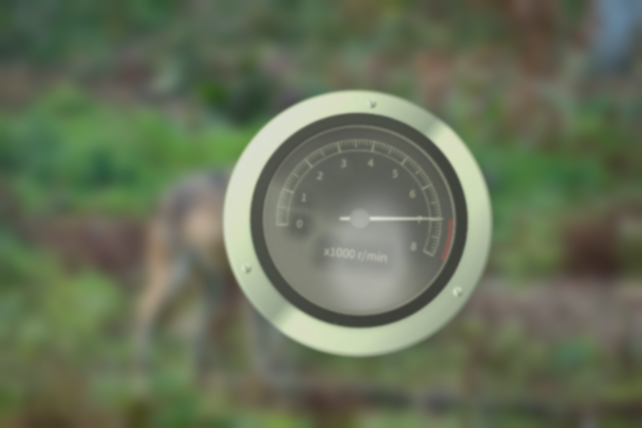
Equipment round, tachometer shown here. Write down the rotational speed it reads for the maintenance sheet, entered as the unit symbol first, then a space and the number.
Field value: rpm 7000
